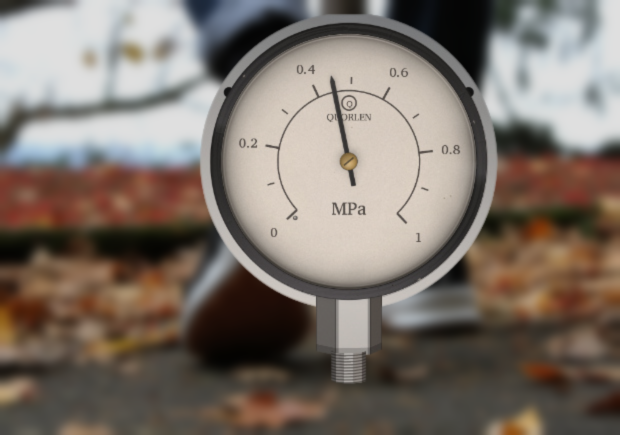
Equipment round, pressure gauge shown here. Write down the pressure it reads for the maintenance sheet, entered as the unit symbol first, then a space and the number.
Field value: MPa 0.45
